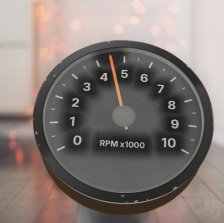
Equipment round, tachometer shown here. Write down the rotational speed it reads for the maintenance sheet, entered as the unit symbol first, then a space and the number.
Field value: rpm 4500
